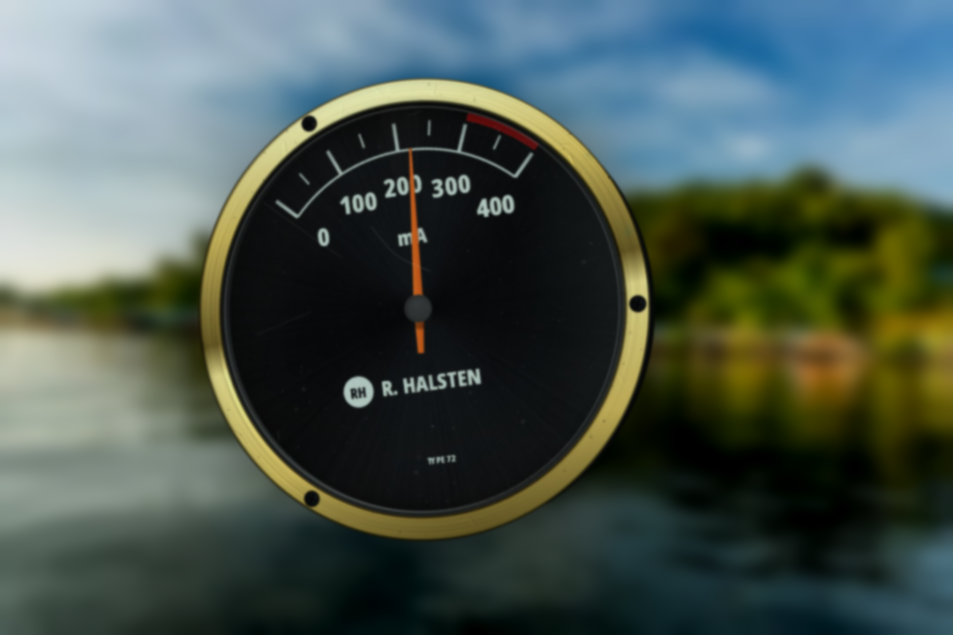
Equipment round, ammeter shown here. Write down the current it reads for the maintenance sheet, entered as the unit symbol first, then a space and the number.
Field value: mA 225
